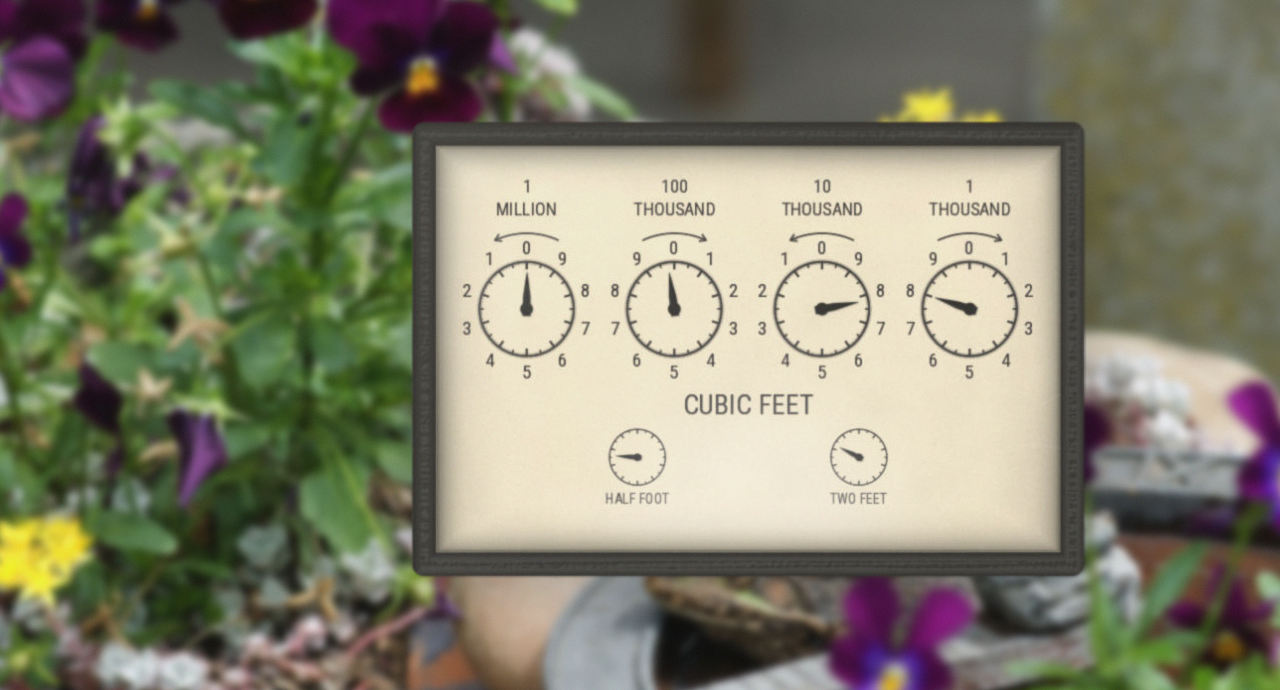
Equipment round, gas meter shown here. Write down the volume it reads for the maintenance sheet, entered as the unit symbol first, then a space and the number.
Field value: ft³ 997800
